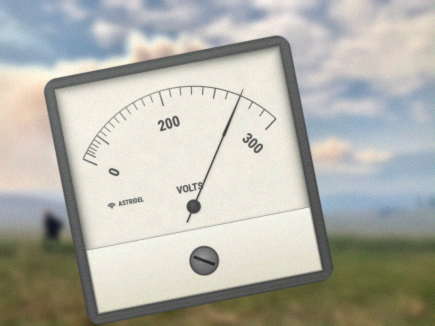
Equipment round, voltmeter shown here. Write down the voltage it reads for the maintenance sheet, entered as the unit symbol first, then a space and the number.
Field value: V 270
